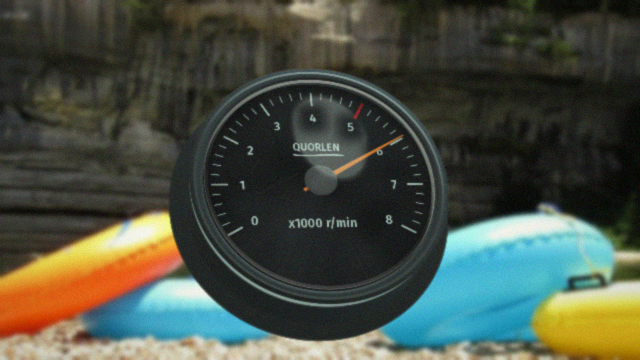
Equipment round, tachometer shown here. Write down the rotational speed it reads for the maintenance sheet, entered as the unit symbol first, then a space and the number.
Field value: rpm 6000
